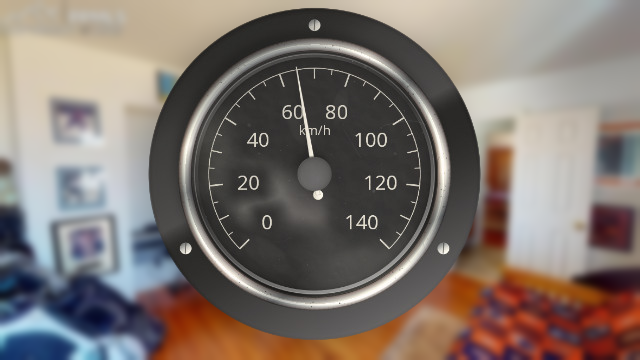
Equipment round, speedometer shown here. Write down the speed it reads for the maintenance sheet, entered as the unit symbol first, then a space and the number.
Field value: km/h 65
